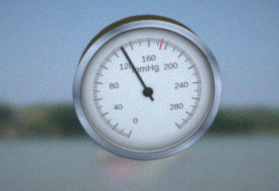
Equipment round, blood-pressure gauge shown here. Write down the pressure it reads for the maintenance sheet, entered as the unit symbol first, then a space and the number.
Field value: mmHg 130
